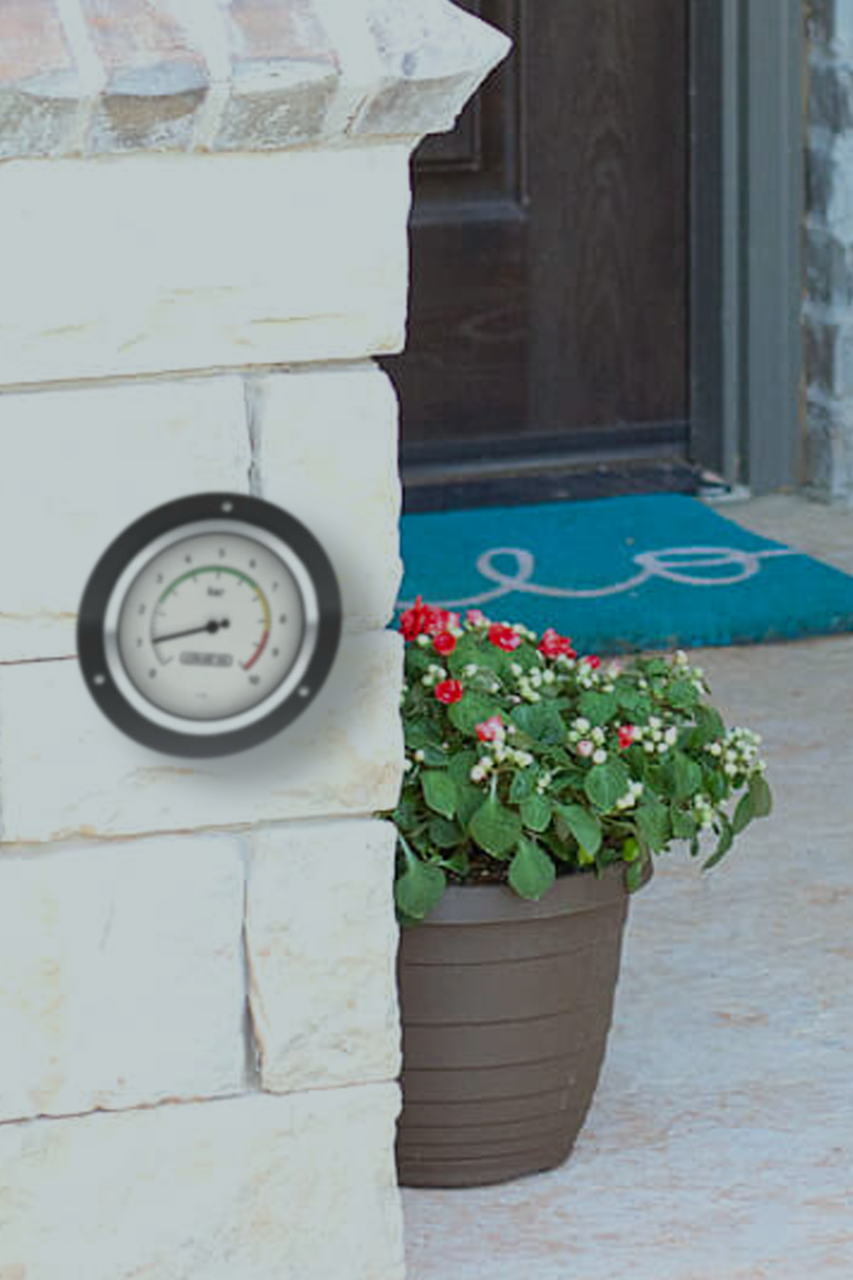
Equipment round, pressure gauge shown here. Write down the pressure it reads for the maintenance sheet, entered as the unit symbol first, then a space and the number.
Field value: bar 1
